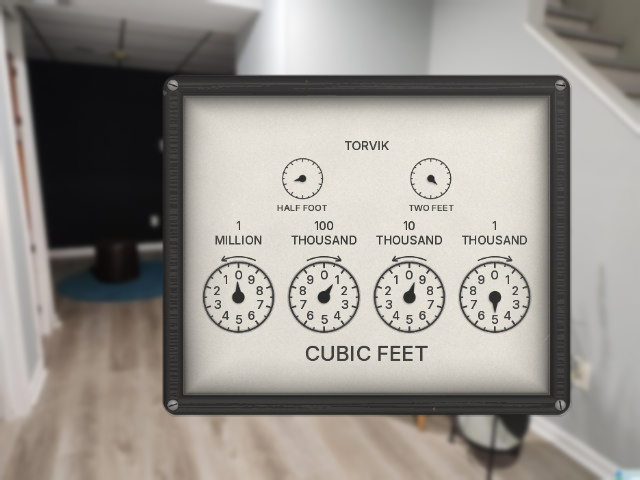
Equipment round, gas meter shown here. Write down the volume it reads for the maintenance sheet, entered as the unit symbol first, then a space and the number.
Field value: ft³ 9500
